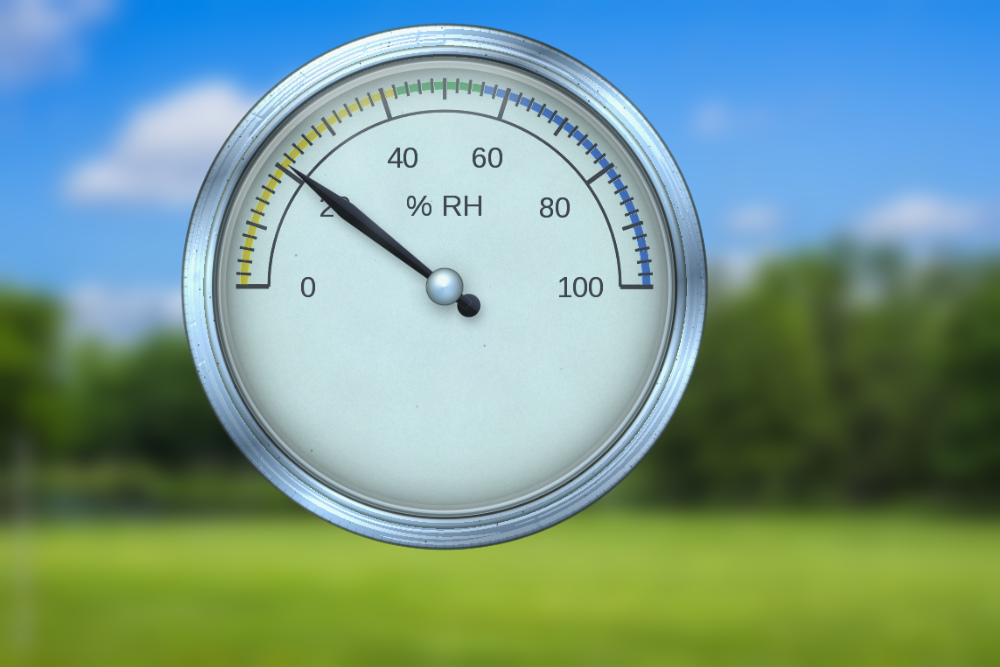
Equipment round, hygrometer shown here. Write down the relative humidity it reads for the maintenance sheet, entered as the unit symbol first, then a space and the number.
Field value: % 21
